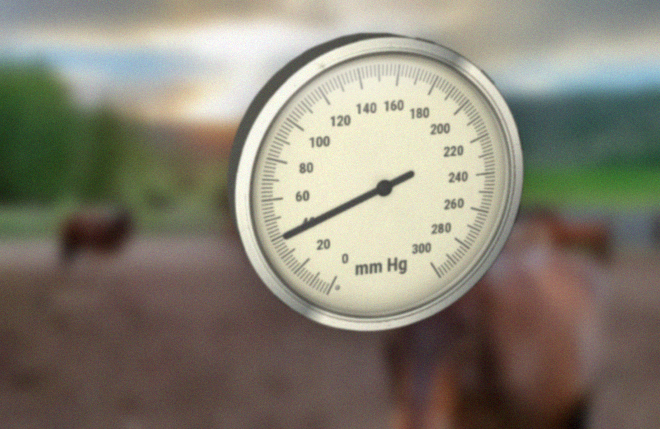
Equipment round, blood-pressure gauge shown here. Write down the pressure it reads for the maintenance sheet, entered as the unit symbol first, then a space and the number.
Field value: mmHg 40
